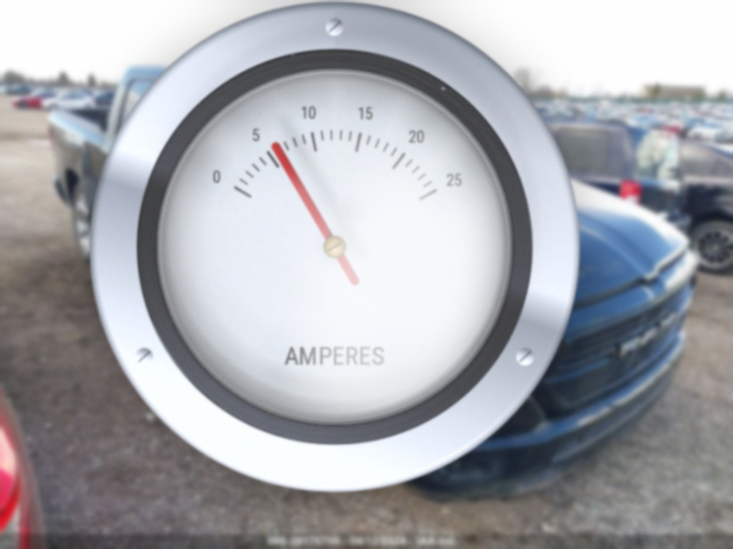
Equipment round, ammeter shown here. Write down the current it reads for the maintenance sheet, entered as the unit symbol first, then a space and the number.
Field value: A 6
